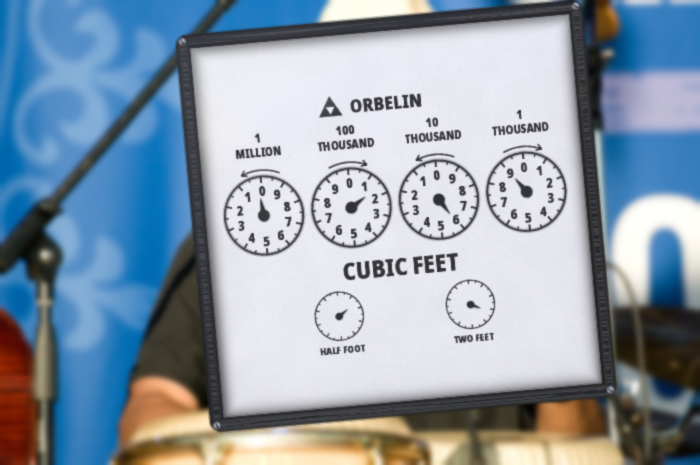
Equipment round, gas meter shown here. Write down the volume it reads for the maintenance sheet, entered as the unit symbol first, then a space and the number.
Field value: ft³ 15900
